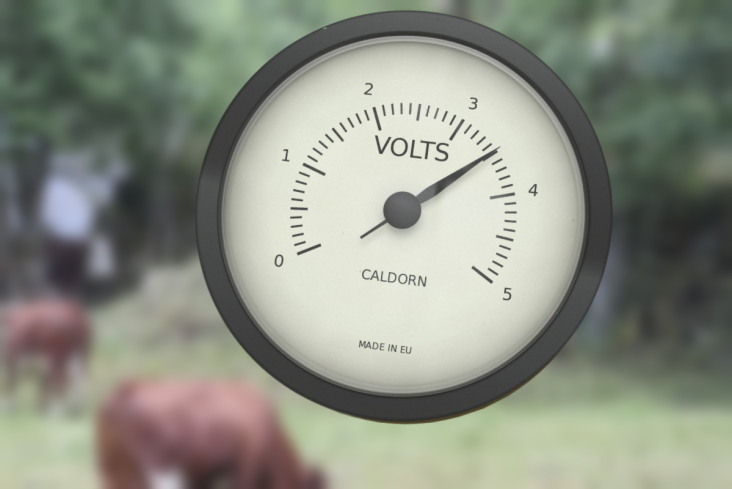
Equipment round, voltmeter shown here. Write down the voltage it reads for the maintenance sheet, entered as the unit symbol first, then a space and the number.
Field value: V 3.5
